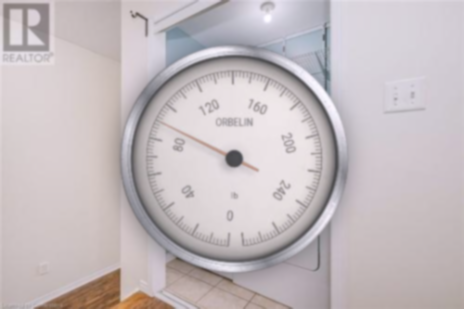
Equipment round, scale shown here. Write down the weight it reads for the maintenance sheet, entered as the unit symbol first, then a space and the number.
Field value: lb 90
